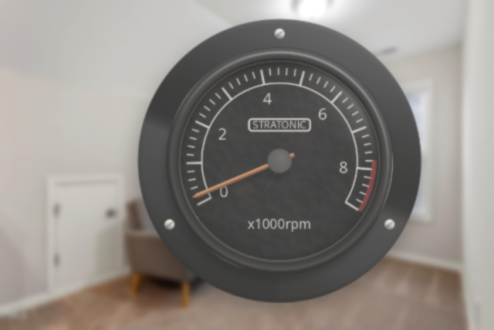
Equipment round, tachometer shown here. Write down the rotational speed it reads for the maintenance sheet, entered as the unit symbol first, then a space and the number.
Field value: rpm 200
